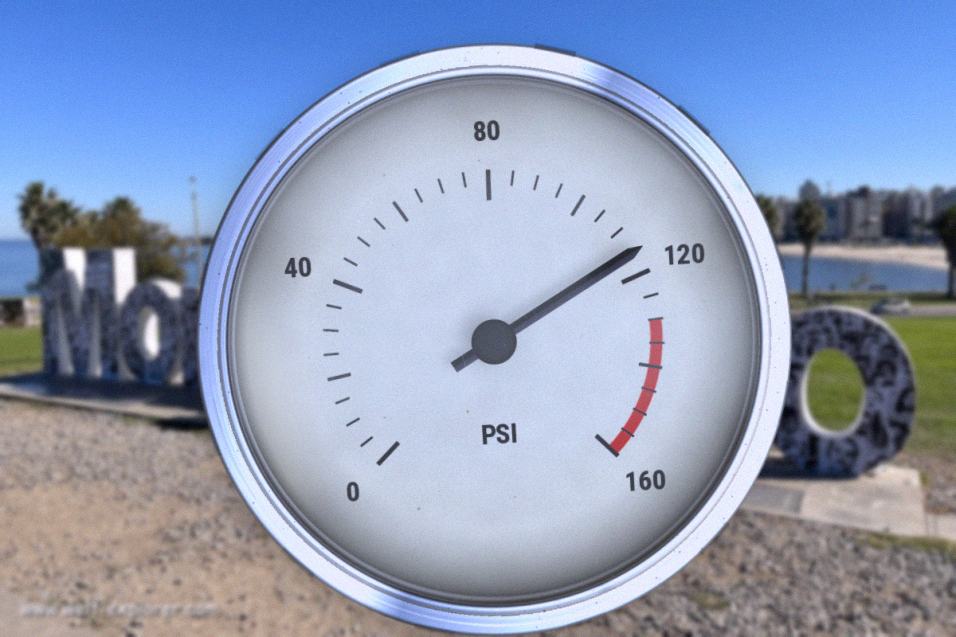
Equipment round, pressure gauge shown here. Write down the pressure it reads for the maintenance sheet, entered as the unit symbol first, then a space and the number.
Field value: psi 115
